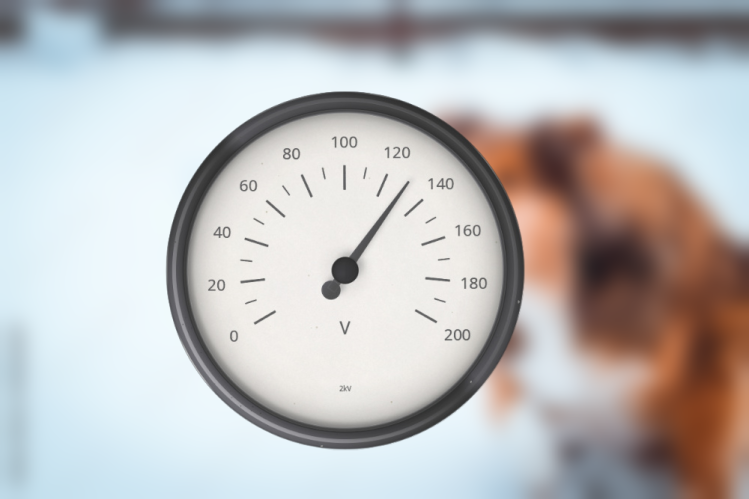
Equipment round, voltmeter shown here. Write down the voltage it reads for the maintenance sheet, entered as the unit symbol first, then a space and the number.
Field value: V 130
